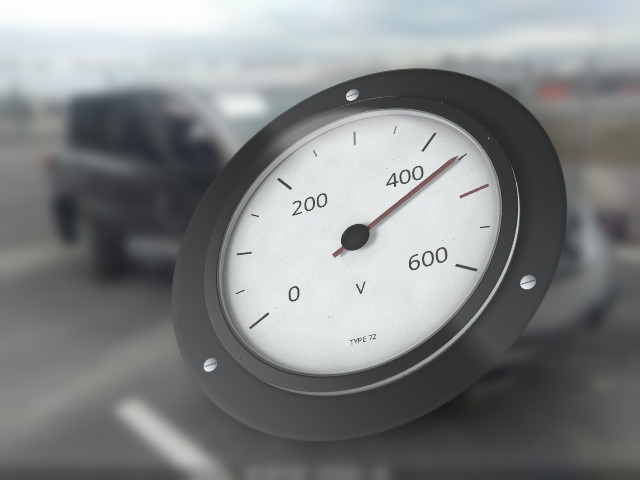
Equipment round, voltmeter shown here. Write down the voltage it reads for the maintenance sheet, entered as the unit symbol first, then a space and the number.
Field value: V 450
